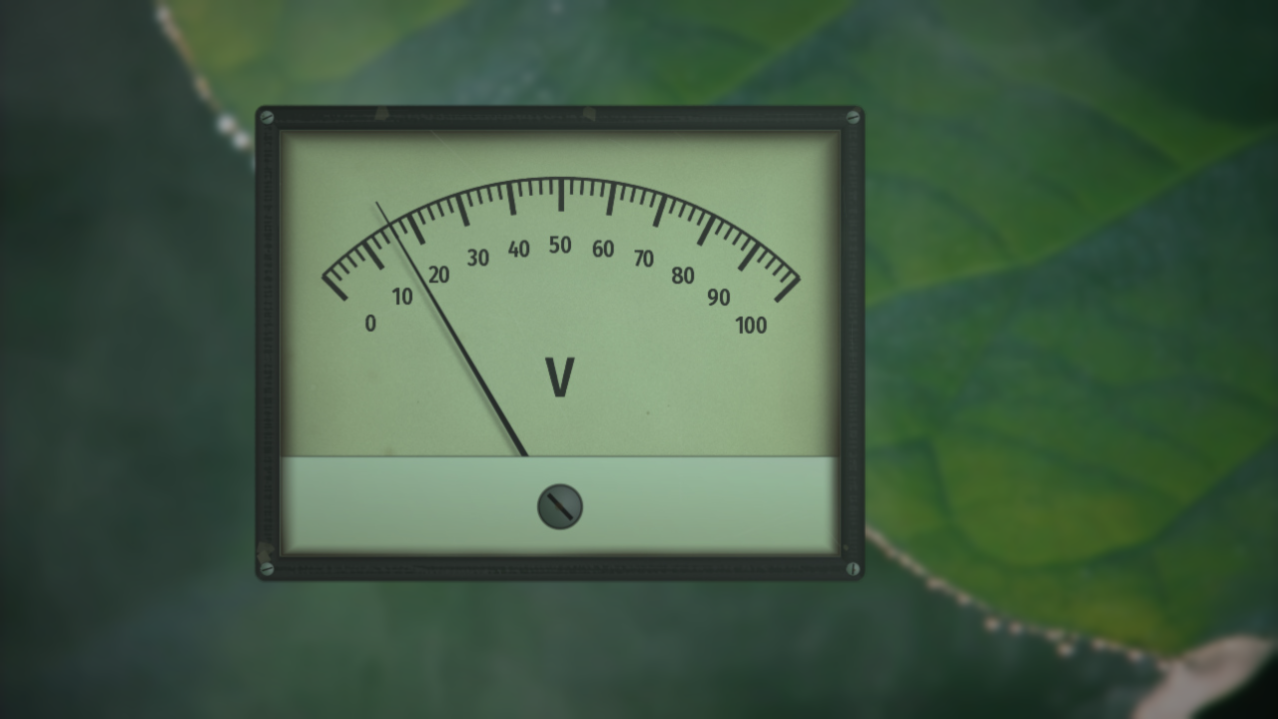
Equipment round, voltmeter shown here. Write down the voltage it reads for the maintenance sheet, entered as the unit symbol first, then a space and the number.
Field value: V 16
